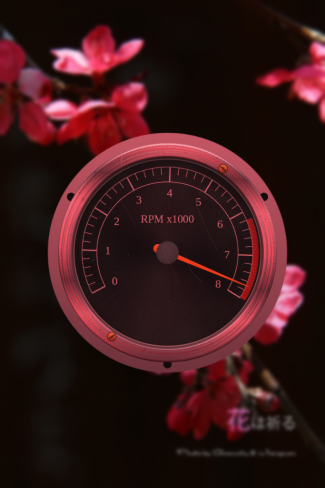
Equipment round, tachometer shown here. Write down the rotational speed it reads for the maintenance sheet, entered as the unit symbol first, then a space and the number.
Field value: rpm 7700
